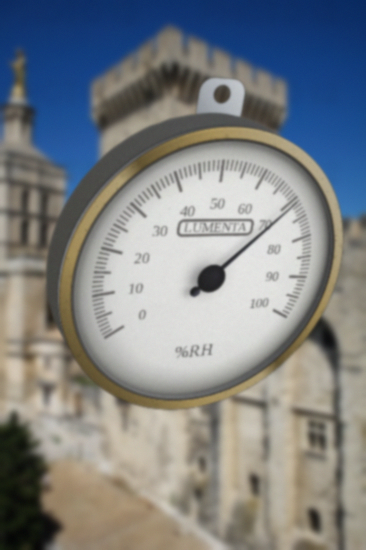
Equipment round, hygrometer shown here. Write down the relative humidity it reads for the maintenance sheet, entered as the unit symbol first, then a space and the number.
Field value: % 70
